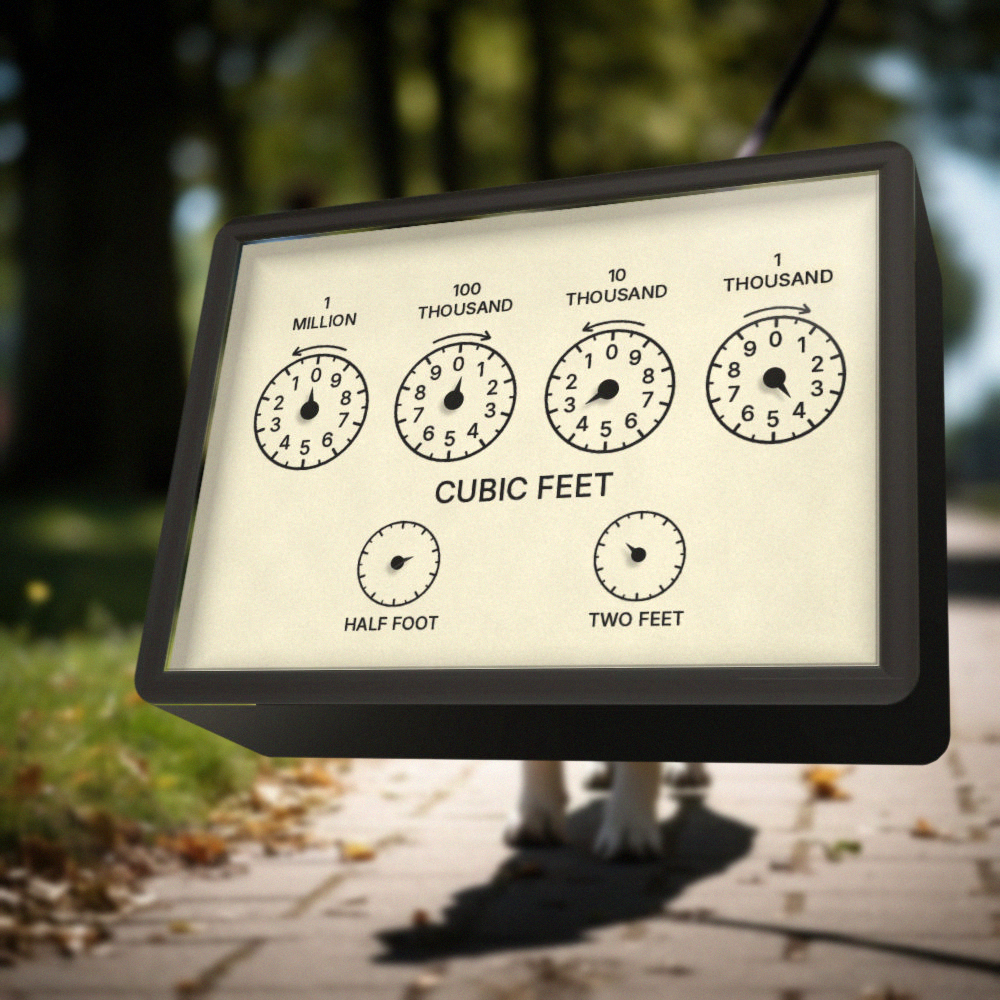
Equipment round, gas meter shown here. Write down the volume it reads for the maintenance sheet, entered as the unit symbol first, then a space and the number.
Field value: ft³ 3400
